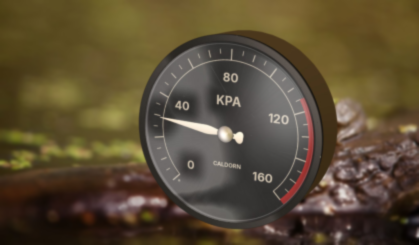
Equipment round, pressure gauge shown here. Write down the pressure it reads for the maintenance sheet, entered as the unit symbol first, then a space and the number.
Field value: kPa 30
